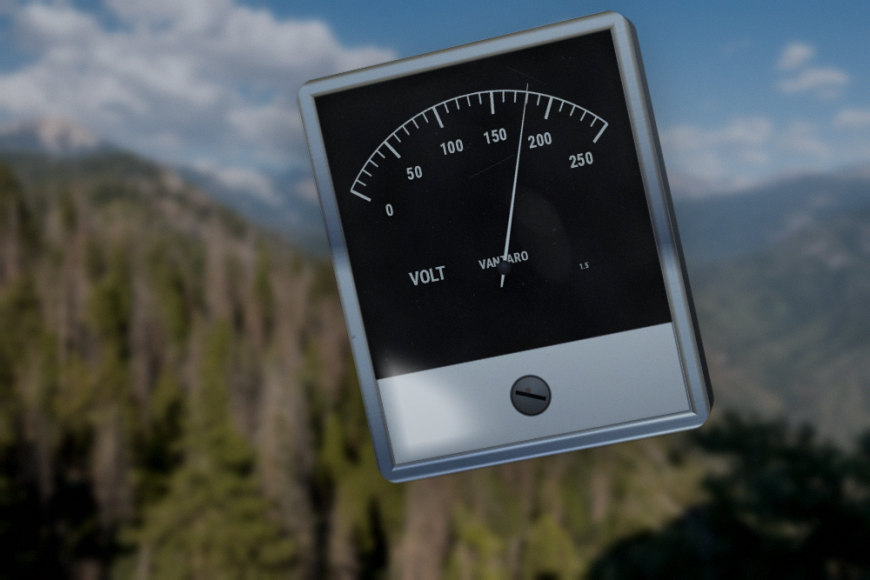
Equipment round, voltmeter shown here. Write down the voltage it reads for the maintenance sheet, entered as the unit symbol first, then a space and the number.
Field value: V 180
